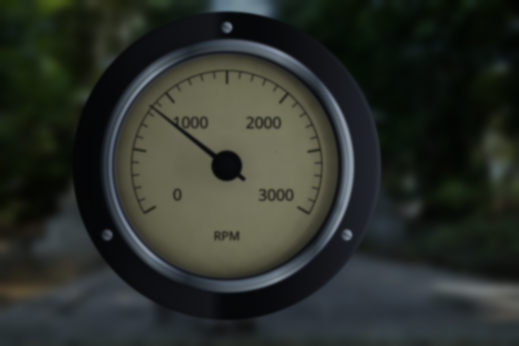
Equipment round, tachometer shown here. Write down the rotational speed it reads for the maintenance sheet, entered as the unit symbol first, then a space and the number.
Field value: rpm 850
